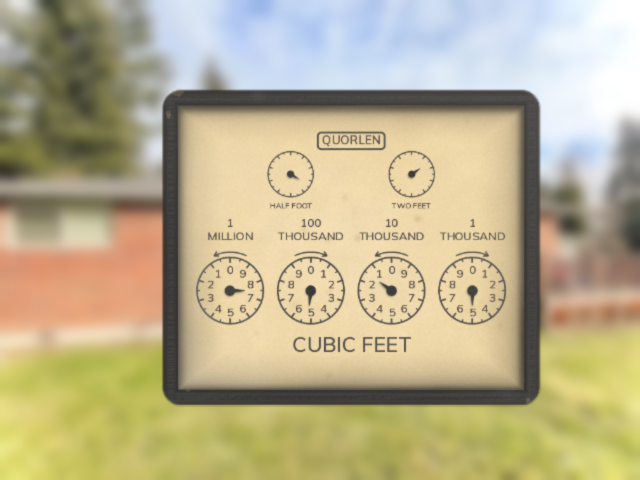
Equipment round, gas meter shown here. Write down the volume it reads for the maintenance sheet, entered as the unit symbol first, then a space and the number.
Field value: ft³ 751500
